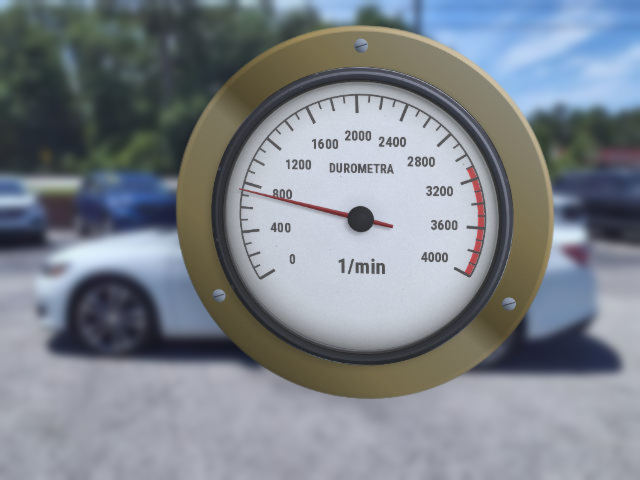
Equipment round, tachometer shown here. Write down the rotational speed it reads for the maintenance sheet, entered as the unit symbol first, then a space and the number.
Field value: rpm 750
